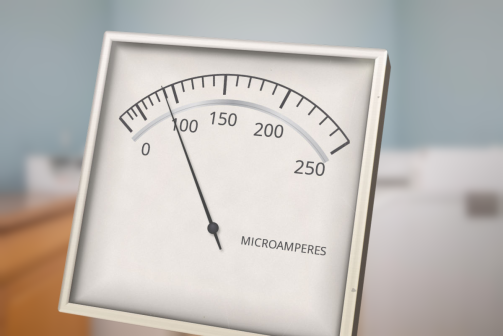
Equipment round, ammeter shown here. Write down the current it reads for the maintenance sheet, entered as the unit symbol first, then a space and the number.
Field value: µA 90
